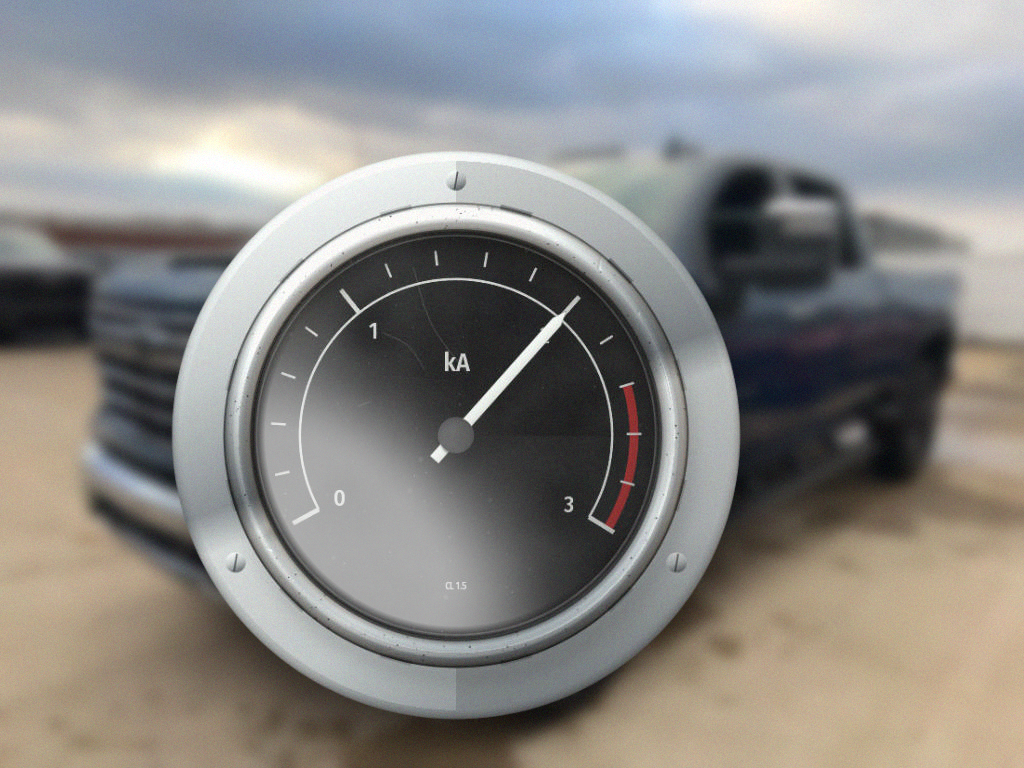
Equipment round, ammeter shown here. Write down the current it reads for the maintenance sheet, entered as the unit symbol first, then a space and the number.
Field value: kA 2
